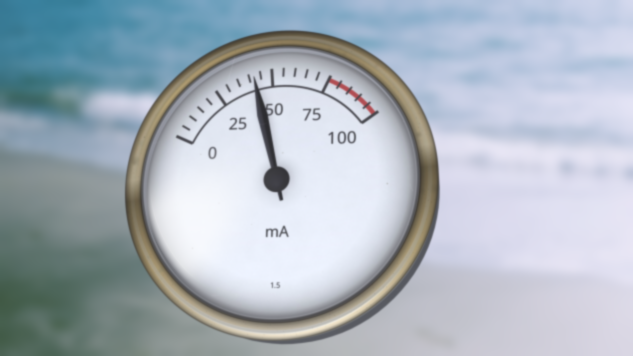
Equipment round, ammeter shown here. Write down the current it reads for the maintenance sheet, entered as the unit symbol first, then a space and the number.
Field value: mA 42.5
